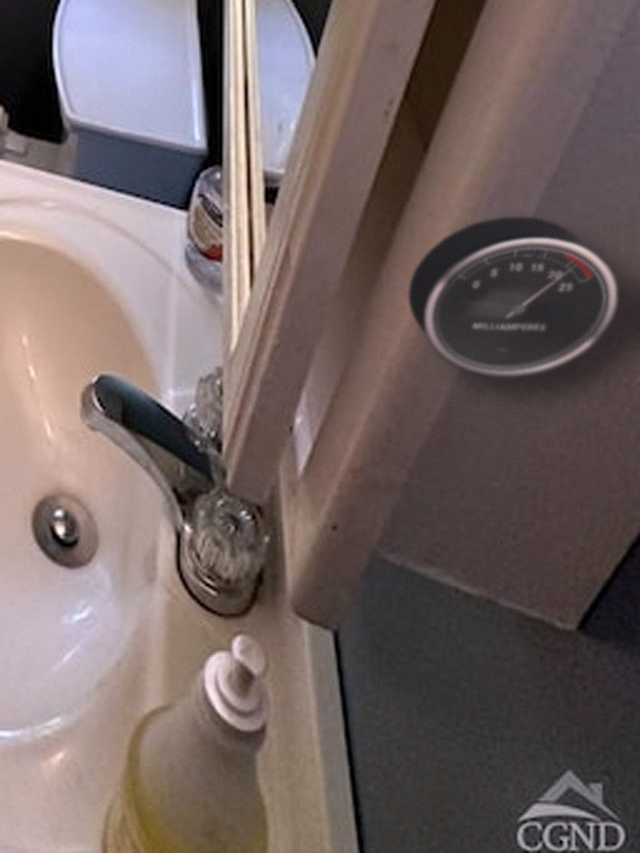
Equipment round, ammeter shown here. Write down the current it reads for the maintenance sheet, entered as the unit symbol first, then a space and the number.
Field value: mA 20
